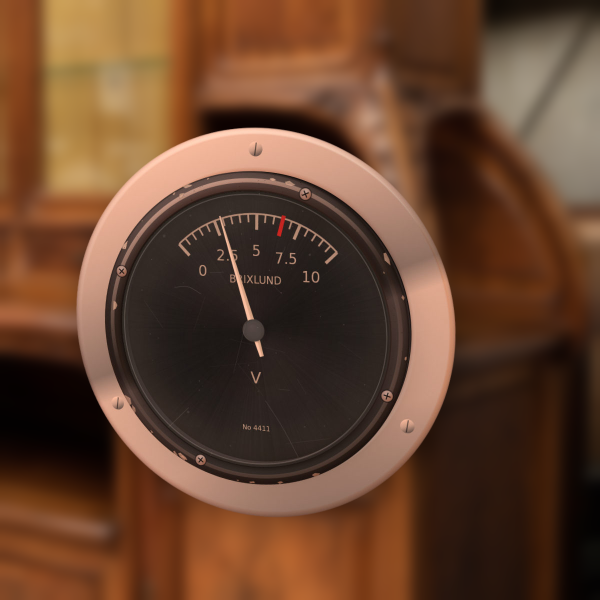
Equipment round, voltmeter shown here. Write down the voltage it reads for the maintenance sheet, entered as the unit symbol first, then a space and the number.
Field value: V 3
